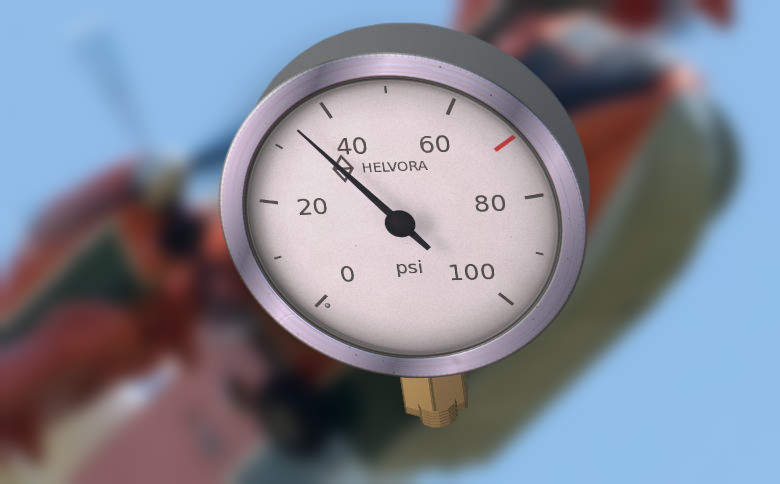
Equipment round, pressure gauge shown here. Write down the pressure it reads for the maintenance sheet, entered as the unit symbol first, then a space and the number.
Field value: psi 35
